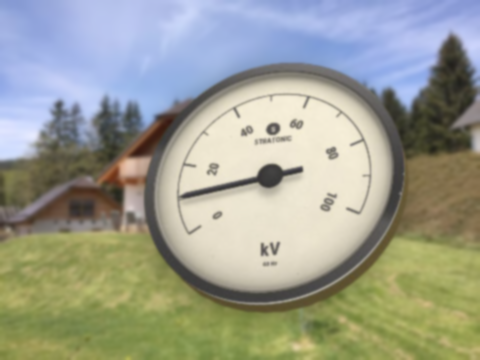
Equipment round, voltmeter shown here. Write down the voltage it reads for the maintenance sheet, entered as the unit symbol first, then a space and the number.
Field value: kV 10
